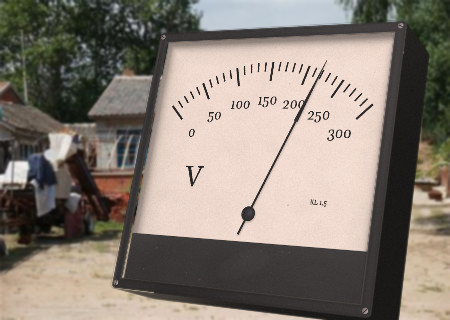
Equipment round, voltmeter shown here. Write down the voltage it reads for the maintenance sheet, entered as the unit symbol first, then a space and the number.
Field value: V 220
